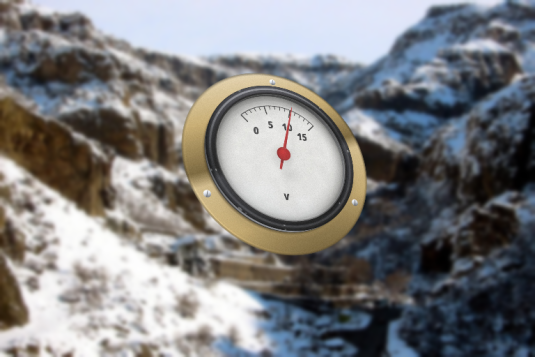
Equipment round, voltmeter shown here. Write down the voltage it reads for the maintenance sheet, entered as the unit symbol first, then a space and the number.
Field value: V 10
